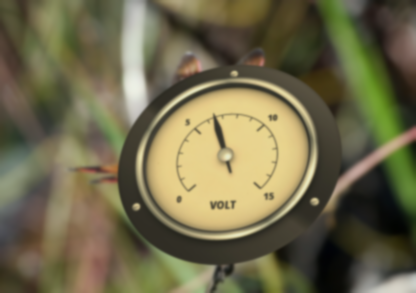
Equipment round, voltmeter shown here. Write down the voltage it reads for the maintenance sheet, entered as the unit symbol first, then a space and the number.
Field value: V 6.5
